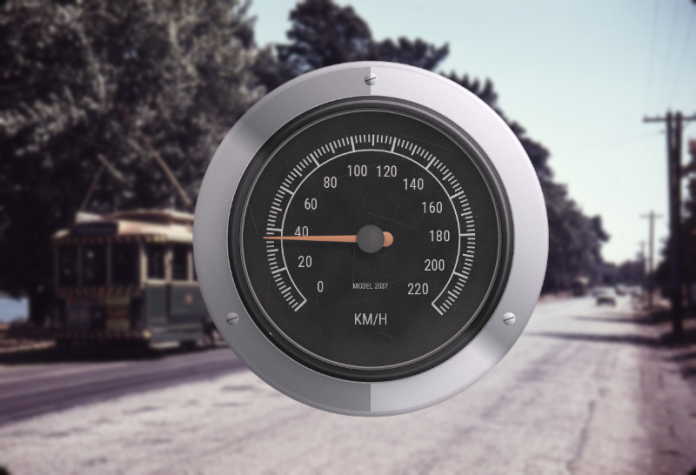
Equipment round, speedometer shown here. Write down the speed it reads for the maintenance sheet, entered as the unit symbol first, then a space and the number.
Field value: km/h 36
